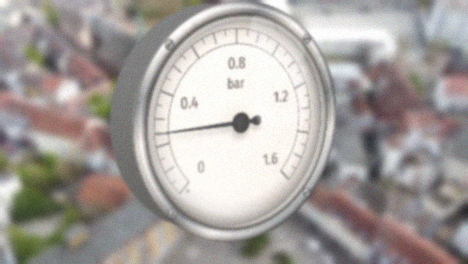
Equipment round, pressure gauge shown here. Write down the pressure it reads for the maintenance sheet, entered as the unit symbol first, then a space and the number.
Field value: bar 0.25
